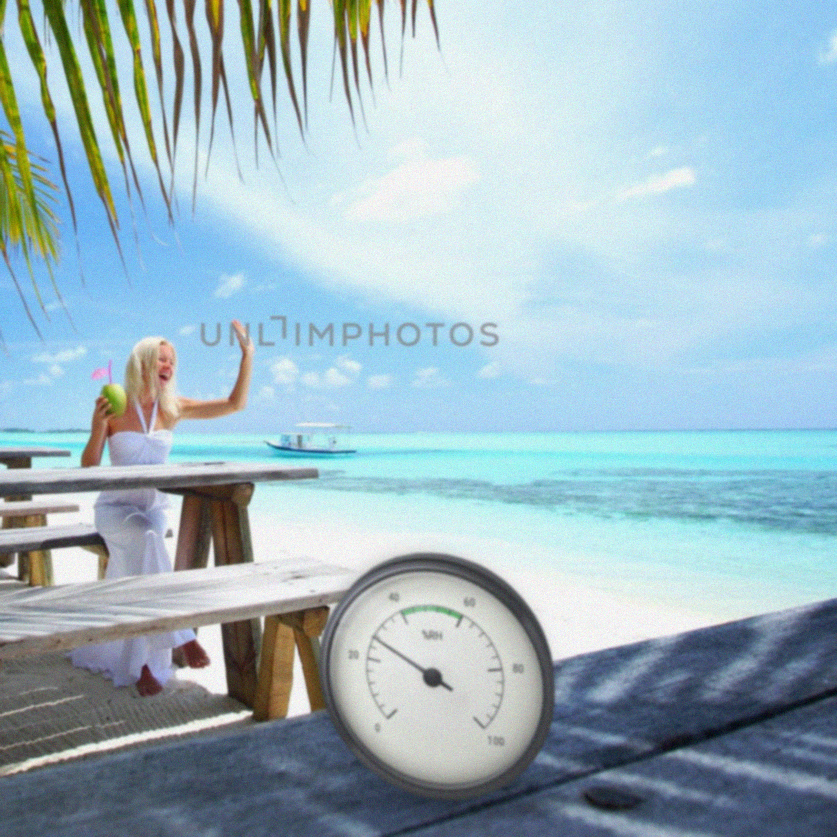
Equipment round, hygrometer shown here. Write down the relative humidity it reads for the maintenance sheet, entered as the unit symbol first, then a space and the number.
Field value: % 28
